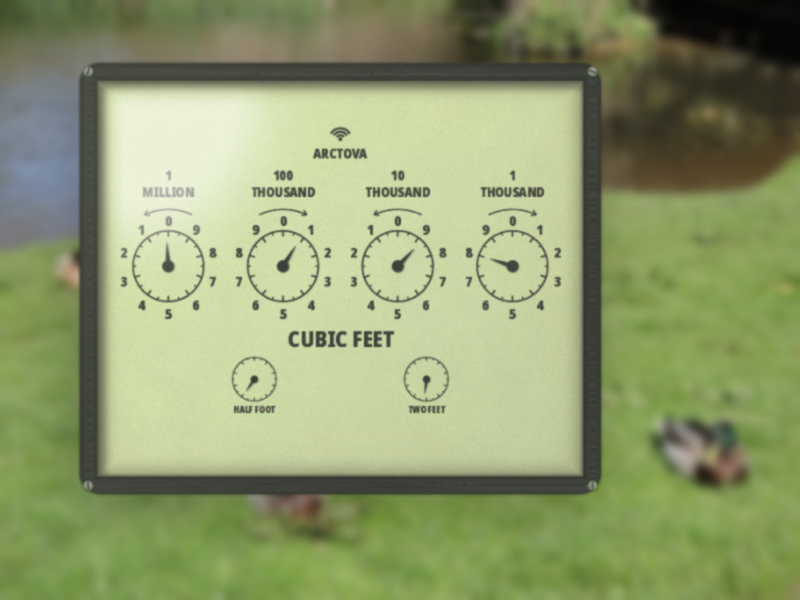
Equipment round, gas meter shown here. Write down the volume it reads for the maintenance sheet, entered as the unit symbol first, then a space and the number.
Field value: ft³ 8800
